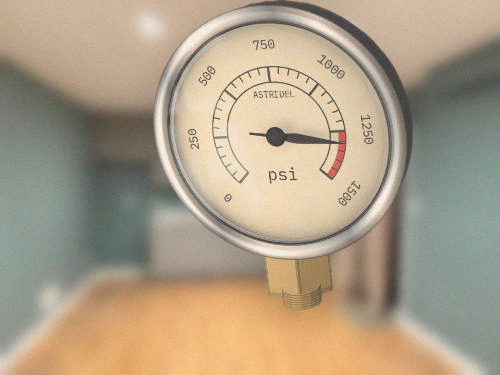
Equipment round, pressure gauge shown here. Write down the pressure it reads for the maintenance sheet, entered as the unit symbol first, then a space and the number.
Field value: psi 1300
